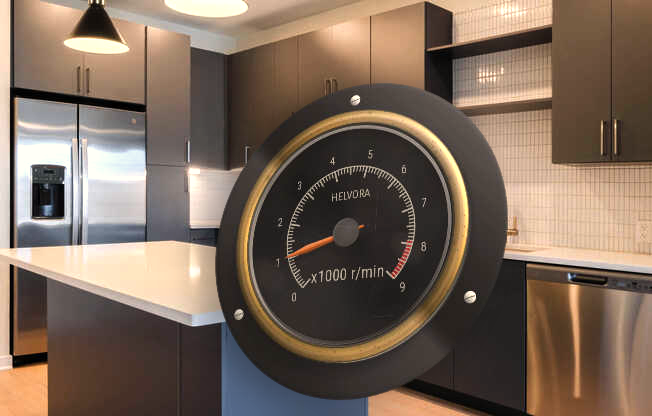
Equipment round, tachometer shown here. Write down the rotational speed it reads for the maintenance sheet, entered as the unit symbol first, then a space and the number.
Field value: rpm 1000
